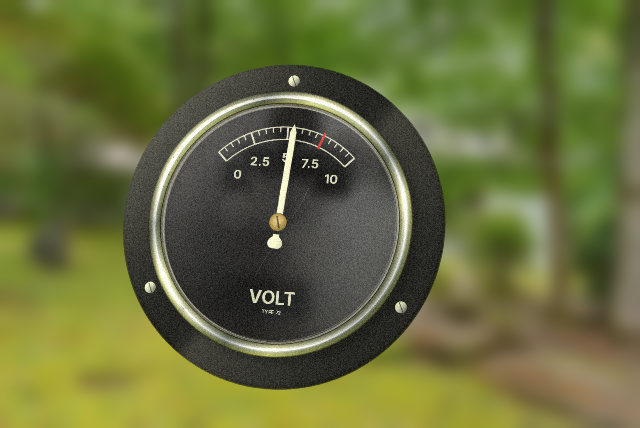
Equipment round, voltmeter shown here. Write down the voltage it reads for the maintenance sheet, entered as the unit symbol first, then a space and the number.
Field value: V 5.5
